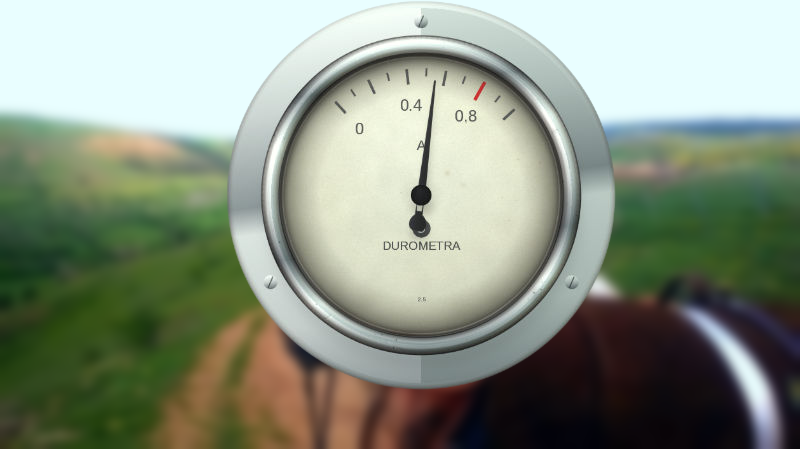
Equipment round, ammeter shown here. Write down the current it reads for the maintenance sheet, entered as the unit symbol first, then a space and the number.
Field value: A 0.55
